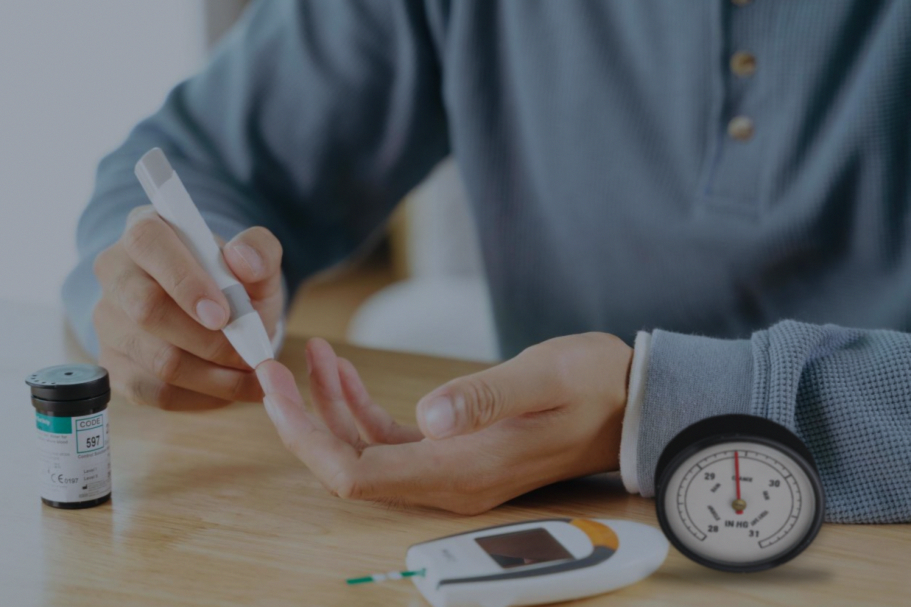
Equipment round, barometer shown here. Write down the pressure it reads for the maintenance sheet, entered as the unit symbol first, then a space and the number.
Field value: inHg 29.4
